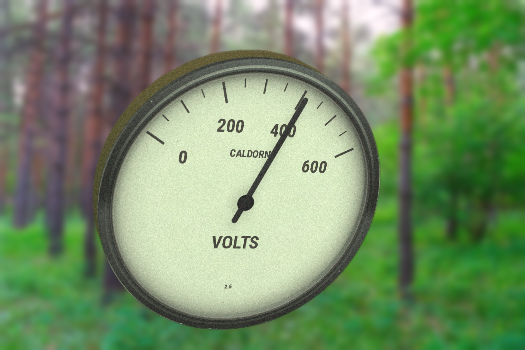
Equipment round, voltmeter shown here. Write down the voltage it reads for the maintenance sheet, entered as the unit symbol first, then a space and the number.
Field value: V 400
